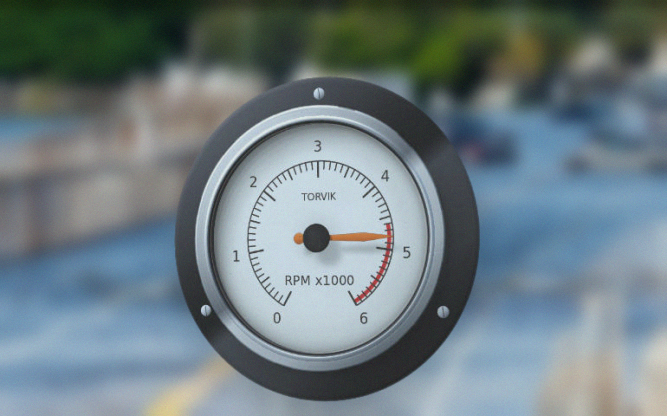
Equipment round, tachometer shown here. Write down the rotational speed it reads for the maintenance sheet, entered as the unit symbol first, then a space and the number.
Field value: rpm 4800
